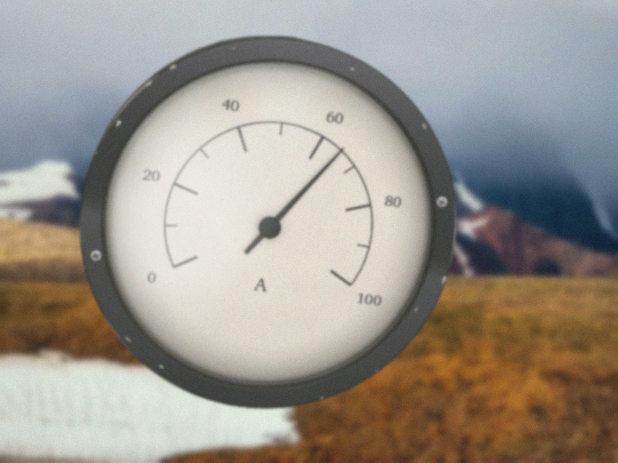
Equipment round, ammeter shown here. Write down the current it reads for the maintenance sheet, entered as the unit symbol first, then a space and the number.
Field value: A 65
